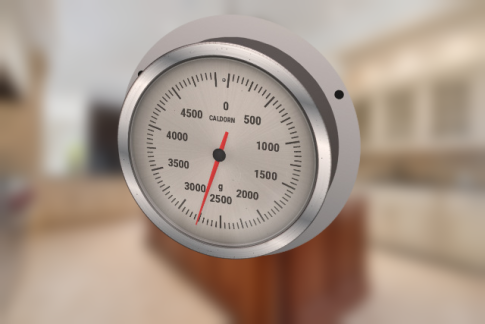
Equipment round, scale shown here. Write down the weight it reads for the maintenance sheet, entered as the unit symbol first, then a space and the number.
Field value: g 2750
